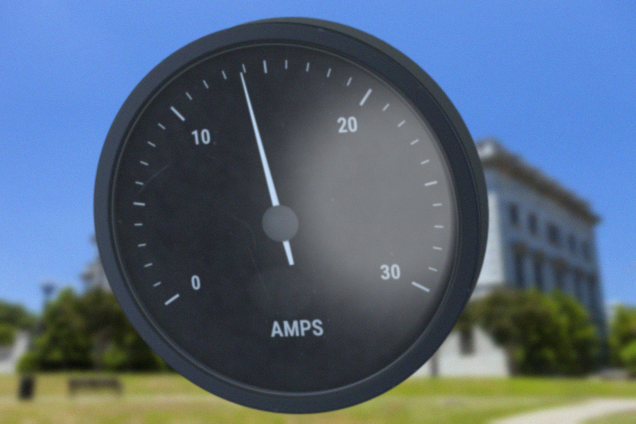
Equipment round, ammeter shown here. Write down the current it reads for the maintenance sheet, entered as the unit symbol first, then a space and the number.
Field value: A 14
